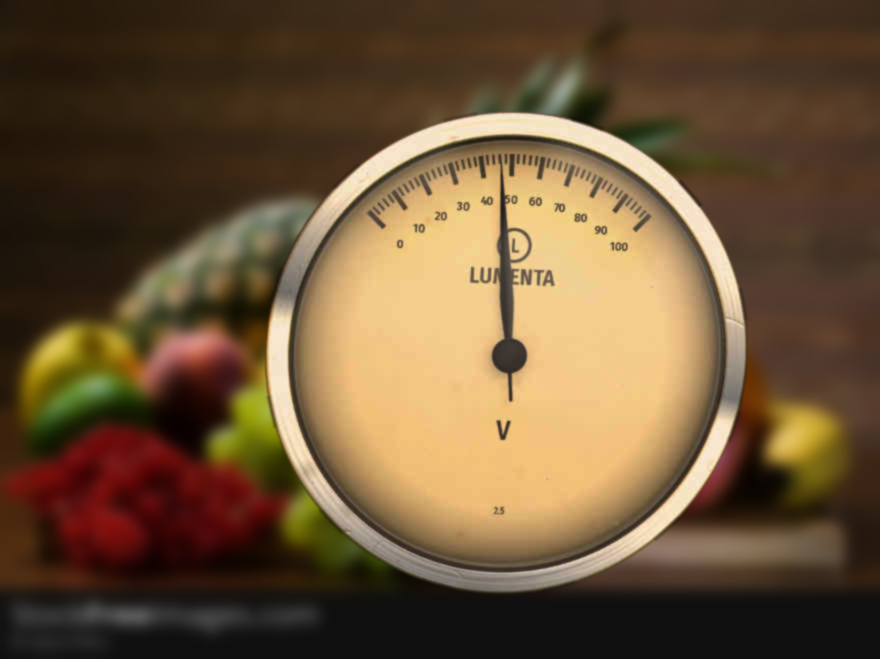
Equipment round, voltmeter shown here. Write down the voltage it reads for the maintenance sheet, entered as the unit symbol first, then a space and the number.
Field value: V 46
